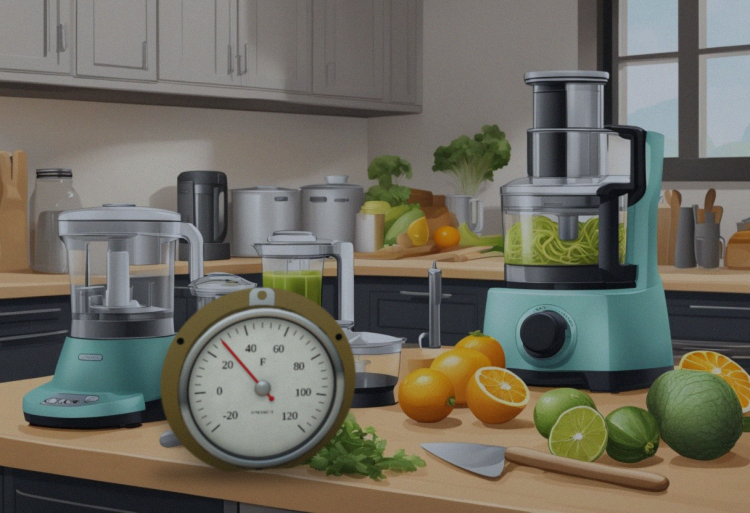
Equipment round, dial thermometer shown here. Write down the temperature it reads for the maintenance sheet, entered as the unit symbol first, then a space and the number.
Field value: °F 28
